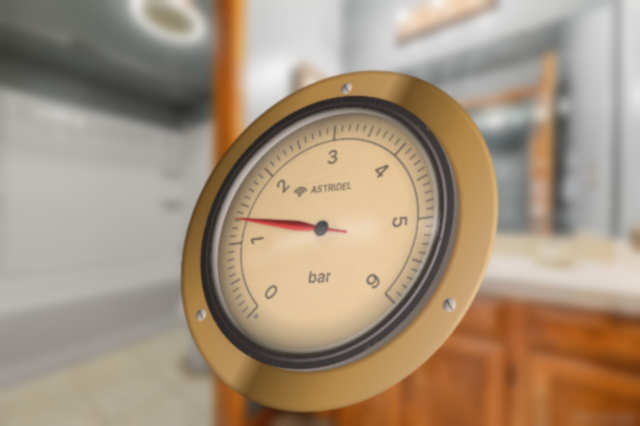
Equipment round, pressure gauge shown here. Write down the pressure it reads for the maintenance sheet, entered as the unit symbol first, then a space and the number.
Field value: bar 1.3
